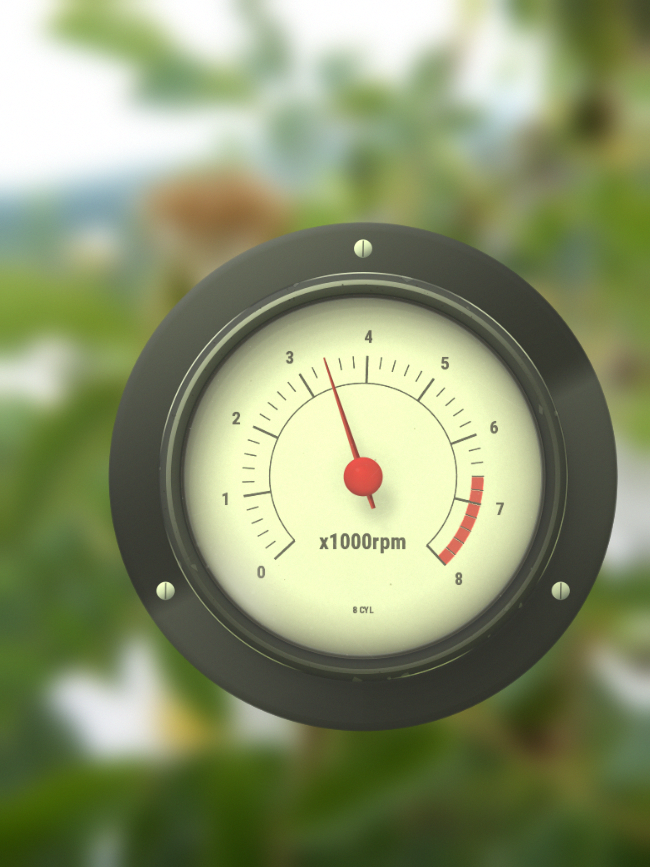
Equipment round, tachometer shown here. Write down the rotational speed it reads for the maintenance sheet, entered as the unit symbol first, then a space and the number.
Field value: rpm 3400
